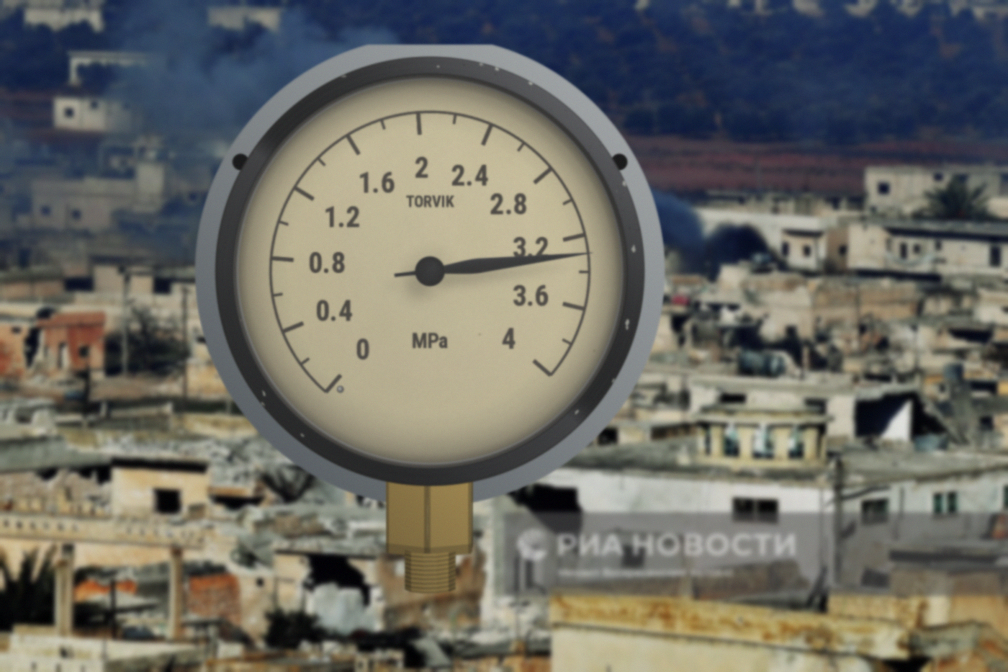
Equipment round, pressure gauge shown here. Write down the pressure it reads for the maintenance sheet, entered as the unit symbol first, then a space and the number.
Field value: MPa 3.3
